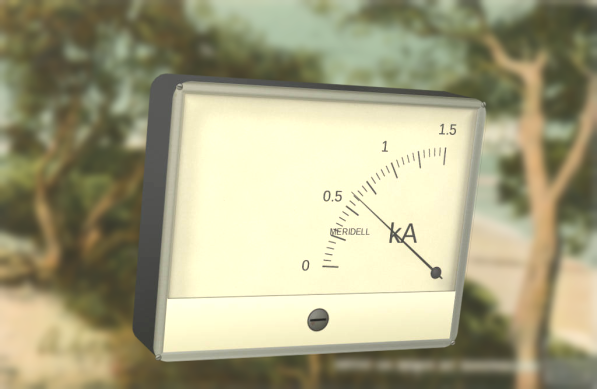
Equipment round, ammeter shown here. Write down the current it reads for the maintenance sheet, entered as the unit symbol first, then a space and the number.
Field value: kA 0.6
